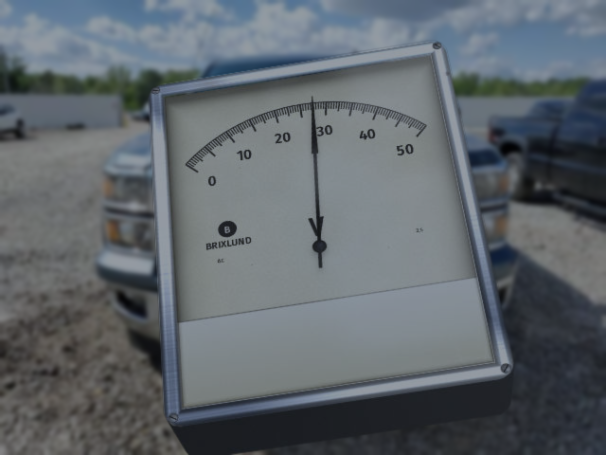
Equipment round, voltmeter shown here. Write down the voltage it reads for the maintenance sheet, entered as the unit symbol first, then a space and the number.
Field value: V 27.5
